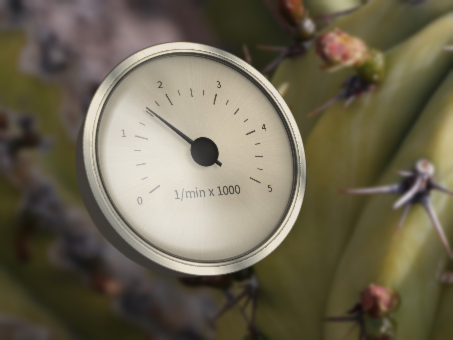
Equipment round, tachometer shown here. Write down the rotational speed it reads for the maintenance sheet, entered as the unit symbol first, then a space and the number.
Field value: rpm 1500
